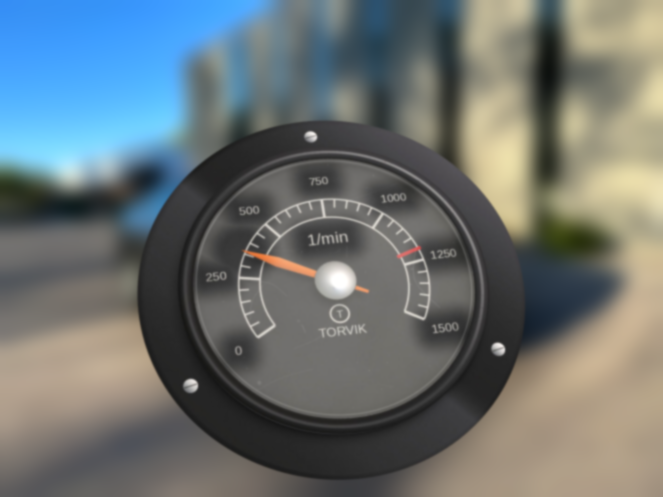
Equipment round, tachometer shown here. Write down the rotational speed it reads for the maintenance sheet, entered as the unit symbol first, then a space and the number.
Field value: rpm 350
